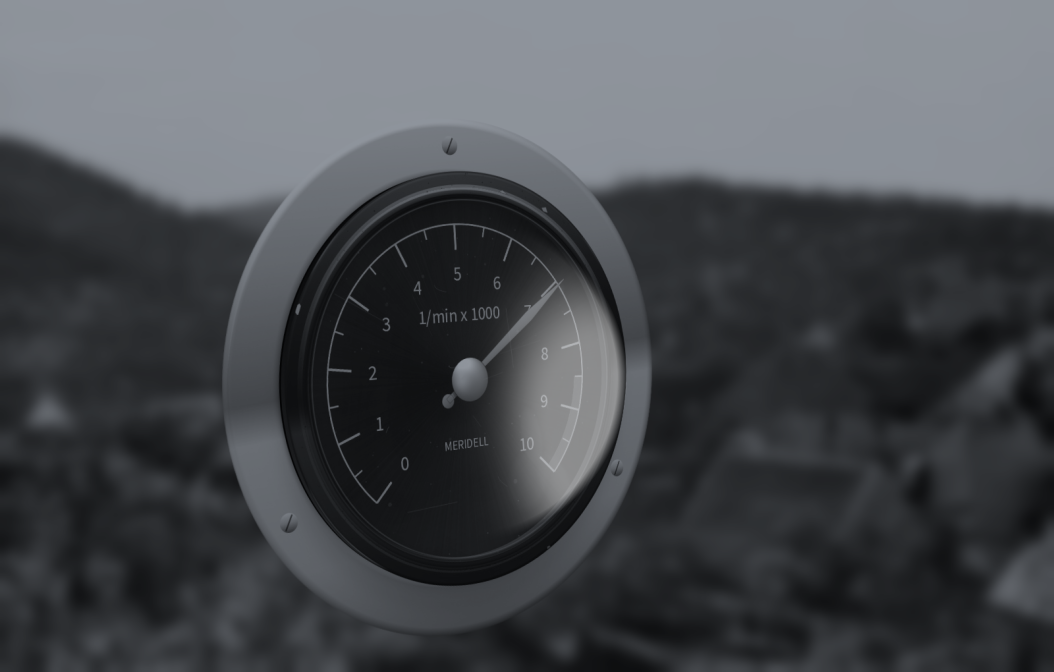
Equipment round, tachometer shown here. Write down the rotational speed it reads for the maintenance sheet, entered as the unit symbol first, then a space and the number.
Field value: rpm 7000
